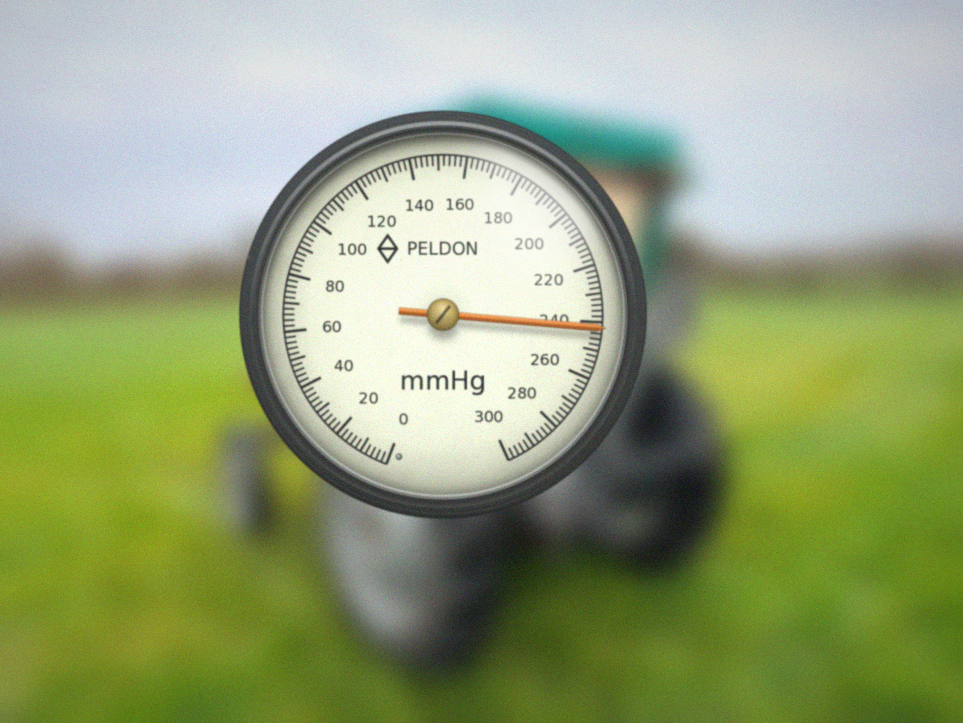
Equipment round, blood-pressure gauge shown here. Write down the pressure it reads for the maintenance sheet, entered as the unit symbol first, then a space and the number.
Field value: mmHg 242
